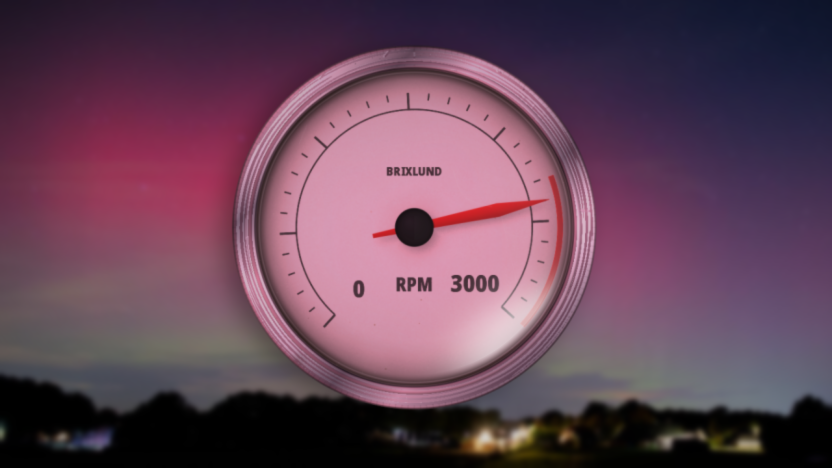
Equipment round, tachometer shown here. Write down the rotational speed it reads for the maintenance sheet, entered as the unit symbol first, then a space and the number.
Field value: rpm 2400
